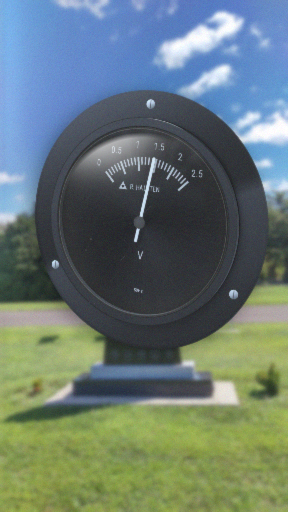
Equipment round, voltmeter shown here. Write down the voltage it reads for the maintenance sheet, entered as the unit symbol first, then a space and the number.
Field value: V 1.5
